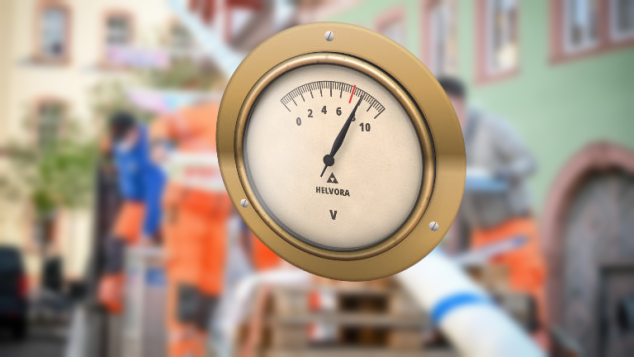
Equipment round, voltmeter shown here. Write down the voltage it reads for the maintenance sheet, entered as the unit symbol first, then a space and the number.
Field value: V 8
